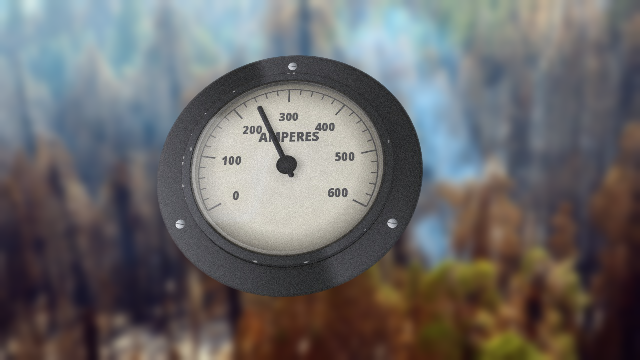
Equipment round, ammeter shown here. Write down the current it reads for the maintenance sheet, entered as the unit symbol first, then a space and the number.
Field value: A 240
